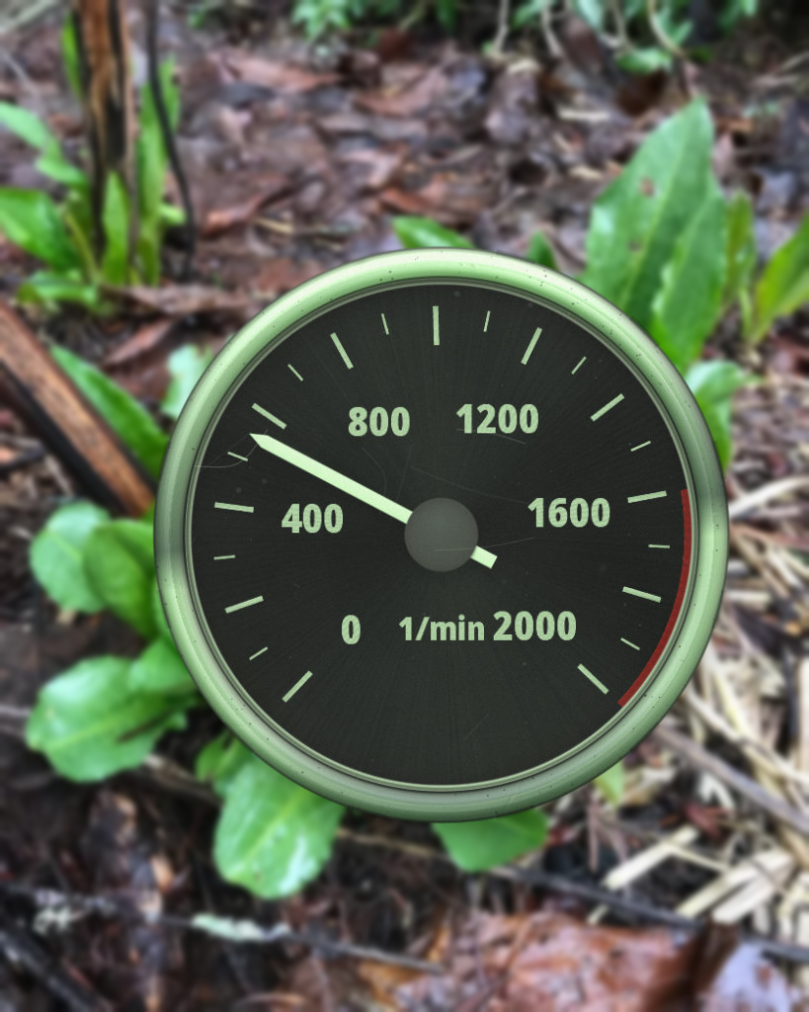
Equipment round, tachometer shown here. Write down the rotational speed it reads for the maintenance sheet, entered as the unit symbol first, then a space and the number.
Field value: rpm 550
